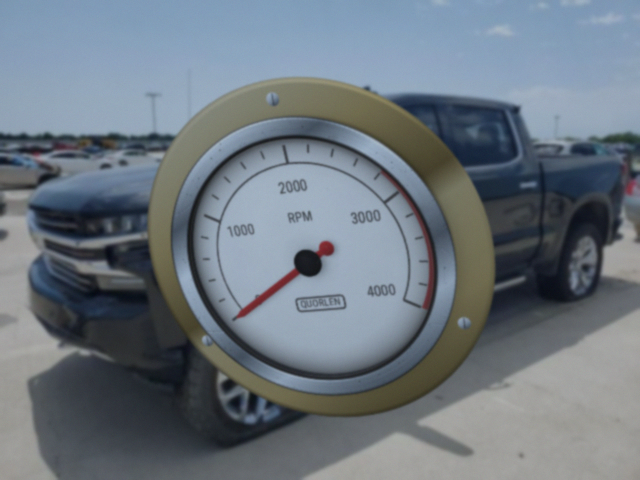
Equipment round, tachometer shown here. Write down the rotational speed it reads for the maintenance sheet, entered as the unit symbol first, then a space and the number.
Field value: rpm 0
